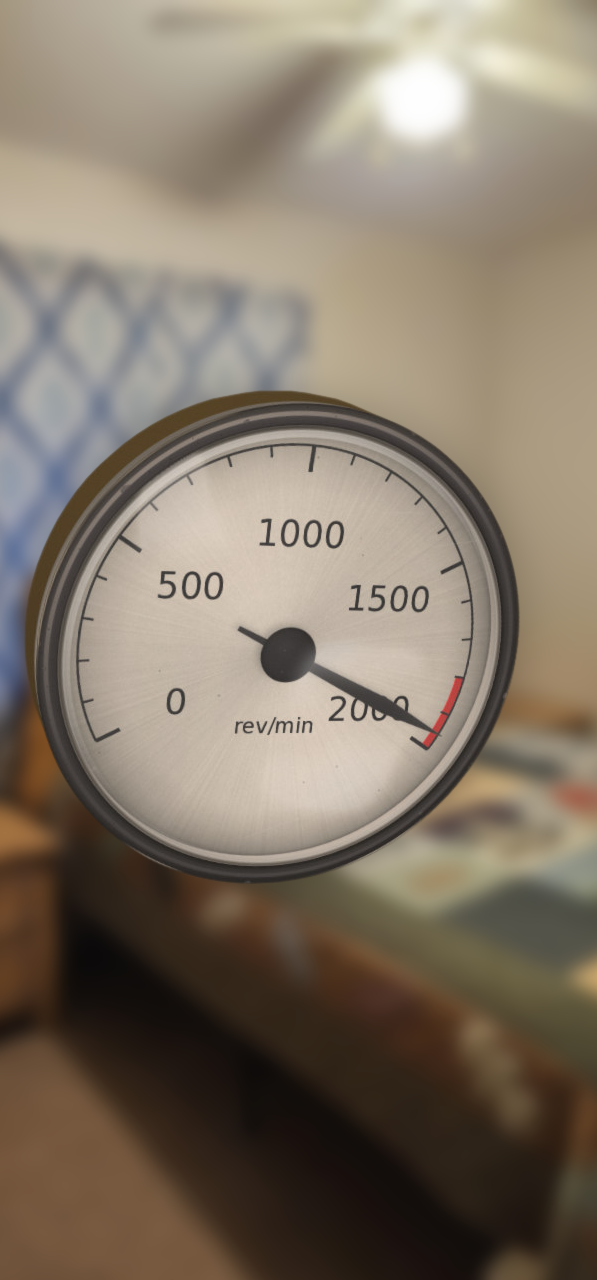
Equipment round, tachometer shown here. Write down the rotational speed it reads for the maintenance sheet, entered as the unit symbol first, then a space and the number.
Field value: rpm 1950
